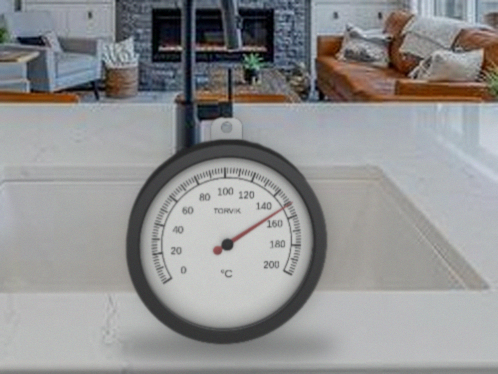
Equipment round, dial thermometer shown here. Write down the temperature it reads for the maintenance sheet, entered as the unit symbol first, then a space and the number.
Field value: °C 150
